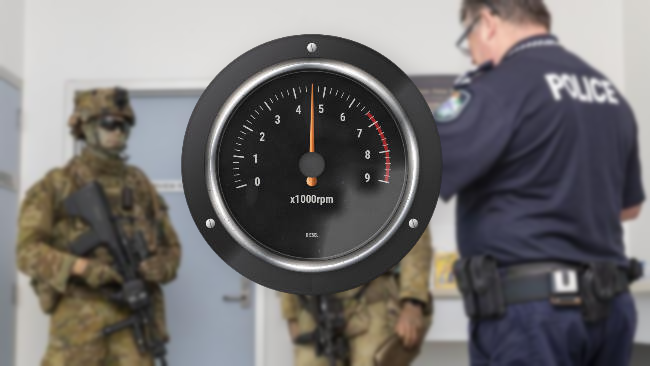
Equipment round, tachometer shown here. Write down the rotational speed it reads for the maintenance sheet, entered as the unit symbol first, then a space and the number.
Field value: rpm 4600
